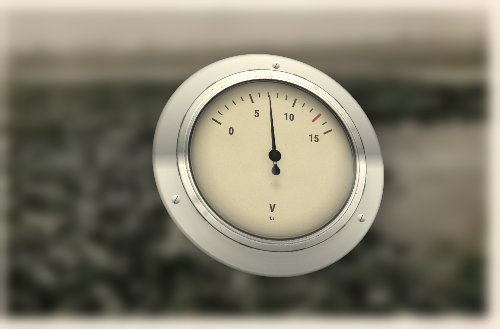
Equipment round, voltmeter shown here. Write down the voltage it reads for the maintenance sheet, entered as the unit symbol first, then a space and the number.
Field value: V 7
